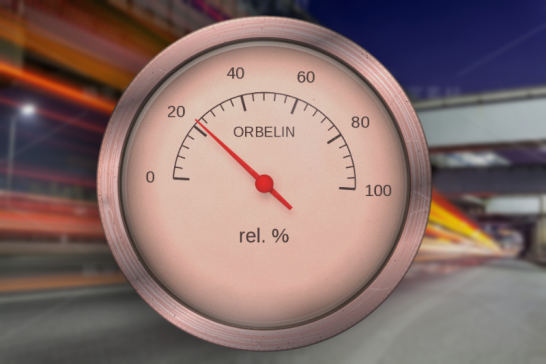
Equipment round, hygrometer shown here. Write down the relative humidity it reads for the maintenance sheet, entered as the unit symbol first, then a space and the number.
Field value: % 22
